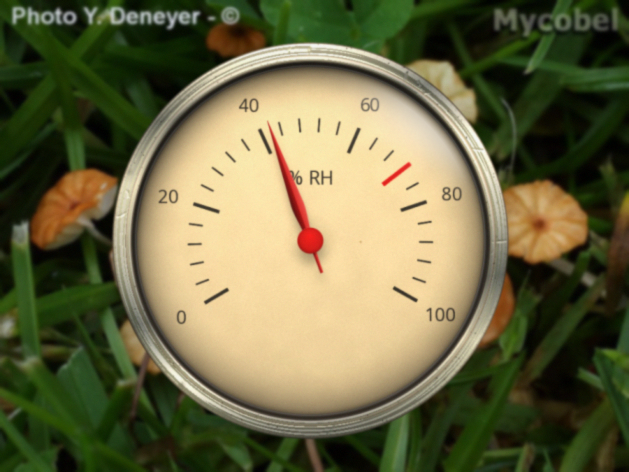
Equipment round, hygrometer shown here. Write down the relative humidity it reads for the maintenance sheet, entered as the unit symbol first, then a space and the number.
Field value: % 42
